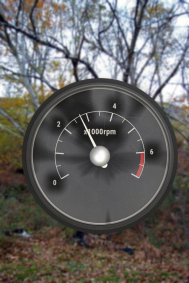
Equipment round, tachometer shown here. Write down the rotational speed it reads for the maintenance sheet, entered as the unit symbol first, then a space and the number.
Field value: rpm 2750
